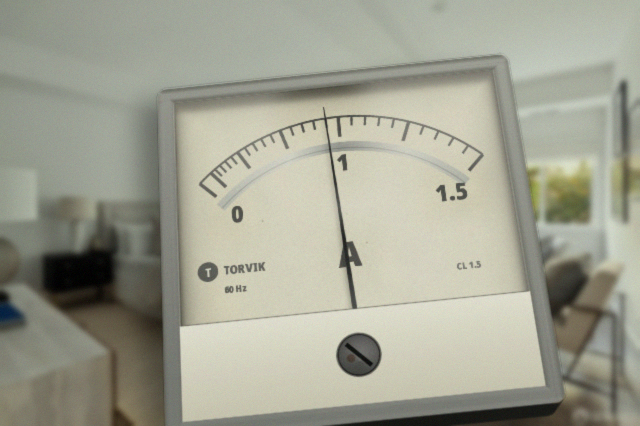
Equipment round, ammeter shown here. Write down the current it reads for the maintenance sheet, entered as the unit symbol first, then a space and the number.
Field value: A 0.95
